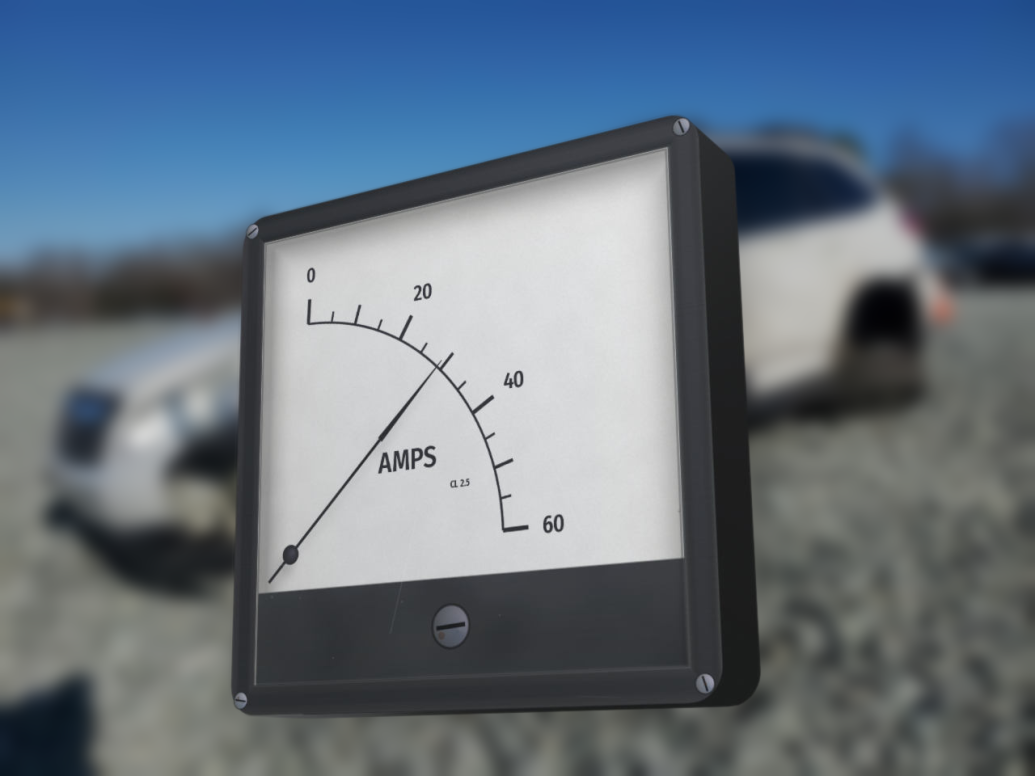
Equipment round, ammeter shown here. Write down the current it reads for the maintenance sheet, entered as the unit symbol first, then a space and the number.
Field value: A 30
